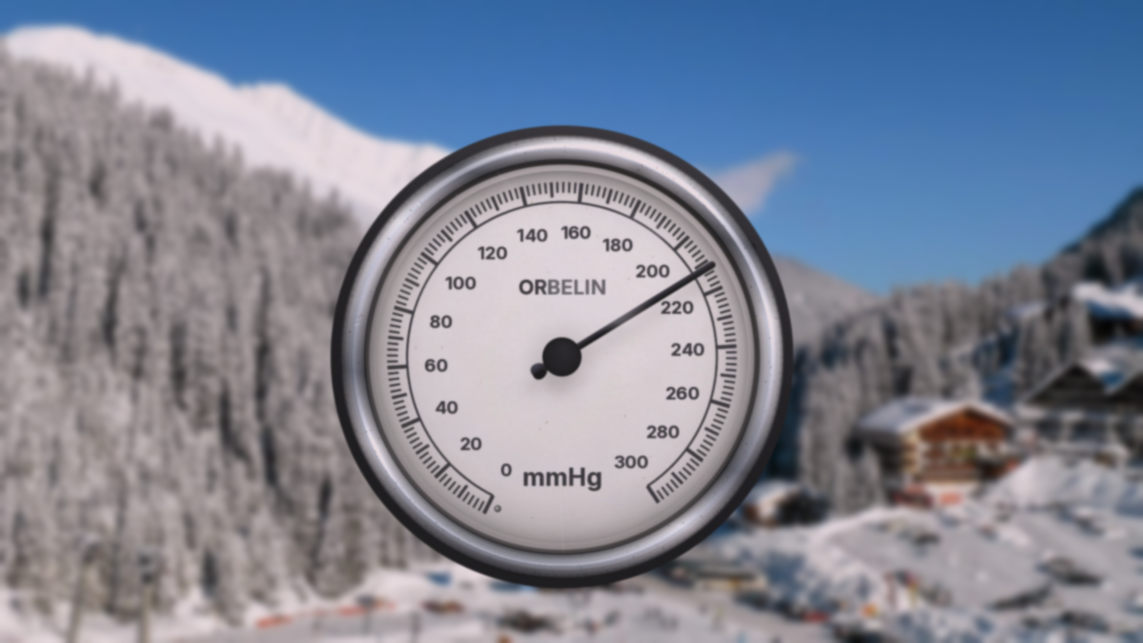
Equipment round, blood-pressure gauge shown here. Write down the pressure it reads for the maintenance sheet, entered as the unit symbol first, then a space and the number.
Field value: mmHg 212
